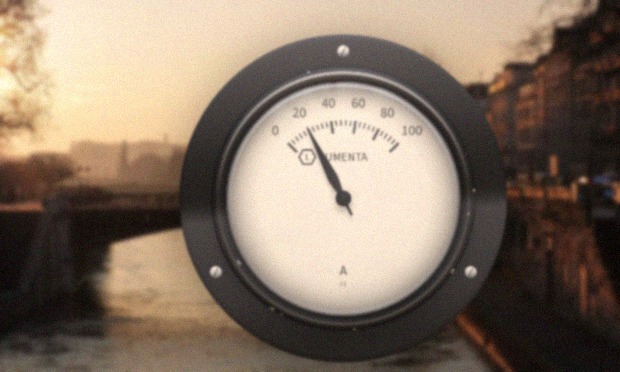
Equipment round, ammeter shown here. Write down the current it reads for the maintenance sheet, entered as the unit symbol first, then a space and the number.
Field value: A 20
